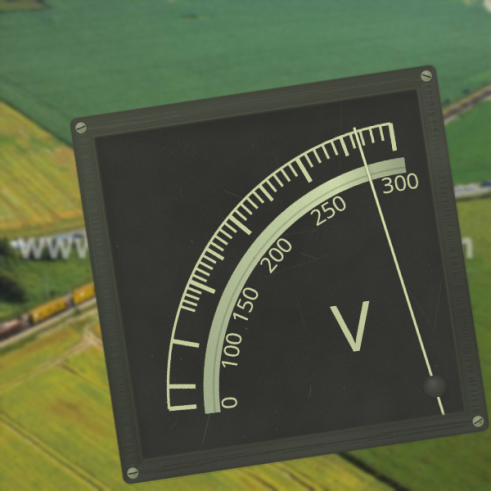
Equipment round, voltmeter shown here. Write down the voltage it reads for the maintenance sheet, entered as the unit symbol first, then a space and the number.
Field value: V 282.5
